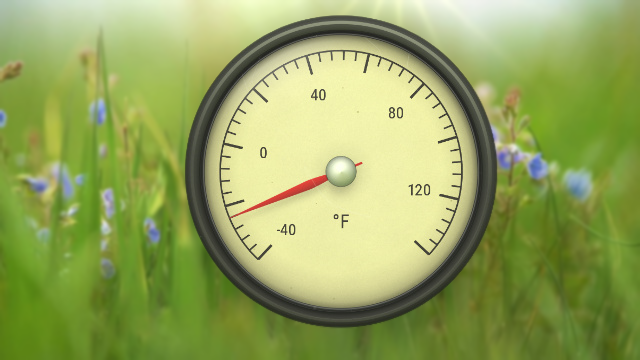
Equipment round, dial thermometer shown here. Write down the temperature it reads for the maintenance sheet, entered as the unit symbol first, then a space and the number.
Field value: °F -24
